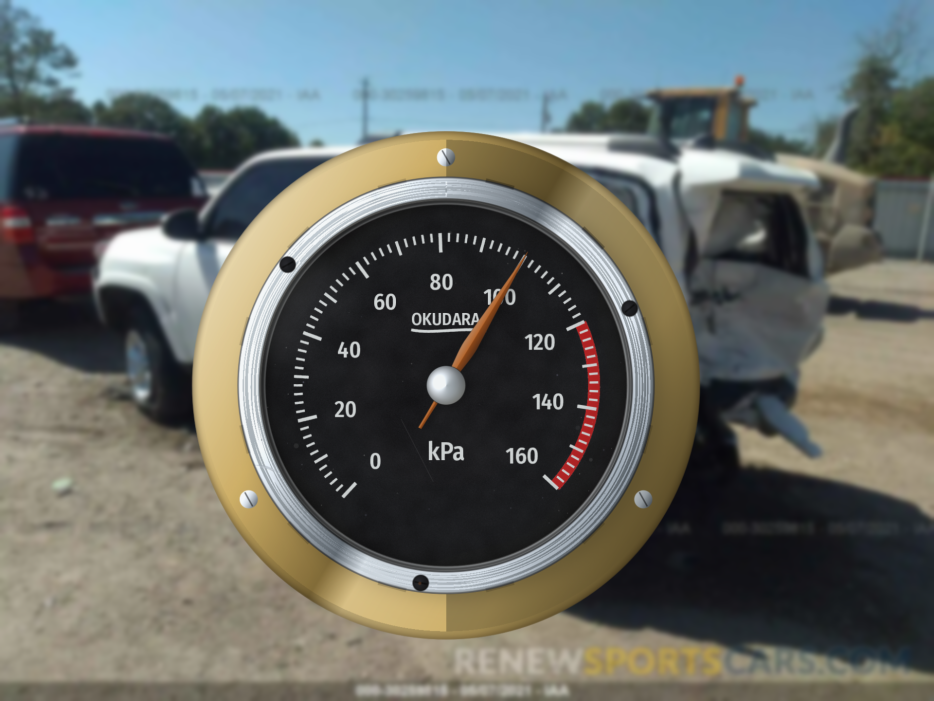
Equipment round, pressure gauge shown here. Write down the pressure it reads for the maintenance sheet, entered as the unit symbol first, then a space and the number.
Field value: kPa 100
